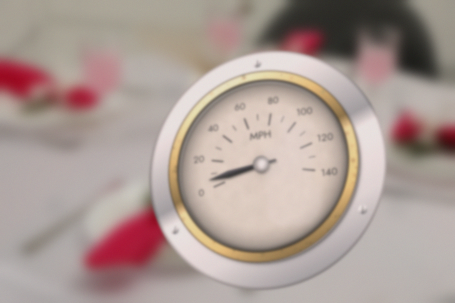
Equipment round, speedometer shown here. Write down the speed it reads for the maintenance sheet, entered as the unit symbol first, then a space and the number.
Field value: mph 5
